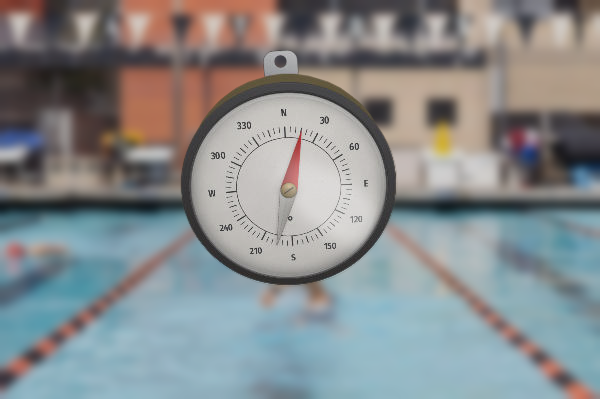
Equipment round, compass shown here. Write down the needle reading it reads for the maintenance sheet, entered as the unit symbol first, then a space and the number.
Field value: ° 15
